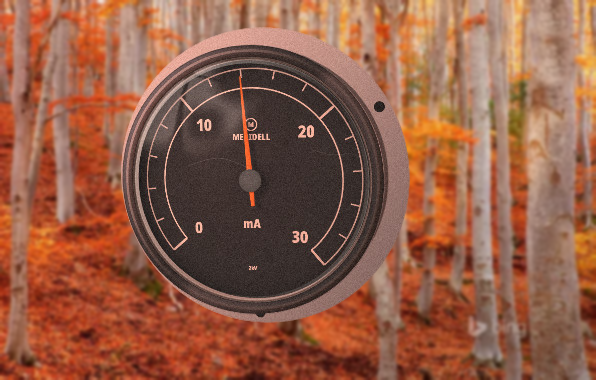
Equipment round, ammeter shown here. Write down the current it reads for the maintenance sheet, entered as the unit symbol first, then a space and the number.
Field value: mA 14
